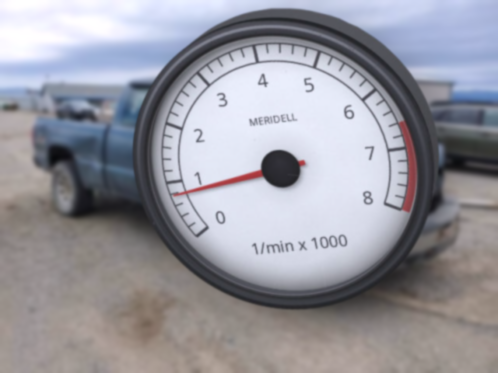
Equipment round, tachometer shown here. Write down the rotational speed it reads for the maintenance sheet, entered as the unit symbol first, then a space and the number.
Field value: rpm 800
